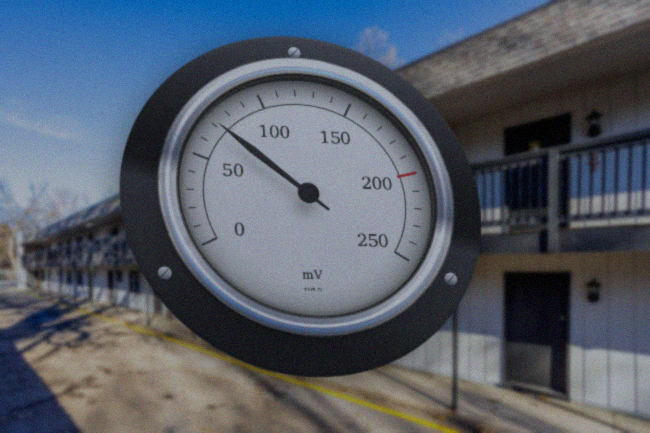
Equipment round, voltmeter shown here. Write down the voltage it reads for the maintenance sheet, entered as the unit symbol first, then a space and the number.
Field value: mV 70
